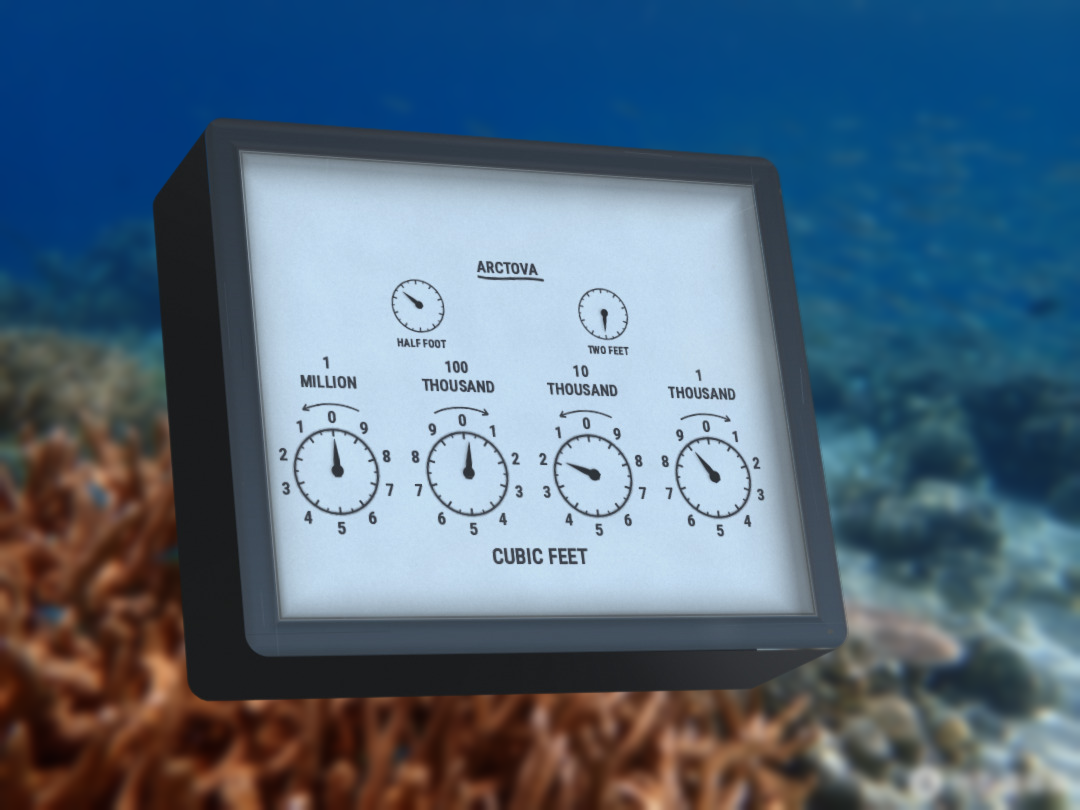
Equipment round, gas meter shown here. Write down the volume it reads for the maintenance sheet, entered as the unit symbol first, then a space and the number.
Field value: ft³ 1900
